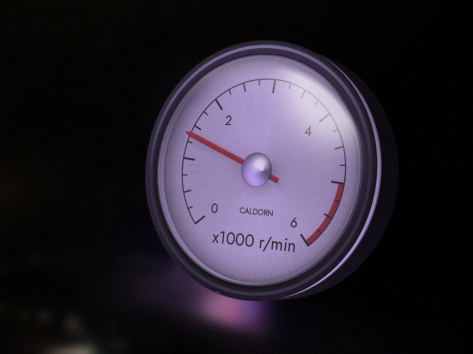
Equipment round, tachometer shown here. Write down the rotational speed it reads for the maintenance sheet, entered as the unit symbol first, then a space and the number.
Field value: rpm 1375
